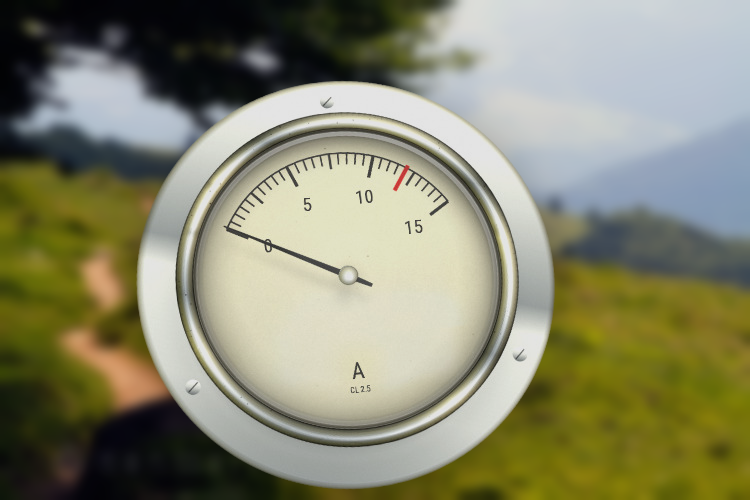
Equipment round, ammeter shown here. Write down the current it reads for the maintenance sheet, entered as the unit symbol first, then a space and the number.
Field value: A 0
